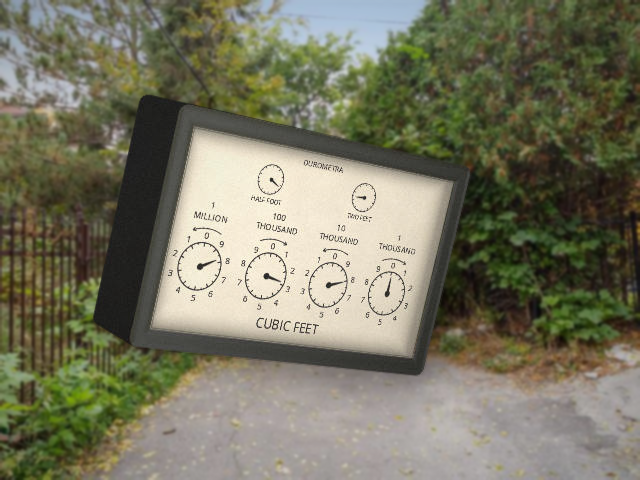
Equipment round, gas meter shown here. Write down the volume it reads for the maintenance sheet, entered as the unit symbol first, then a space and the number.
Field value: ft³ 828000
